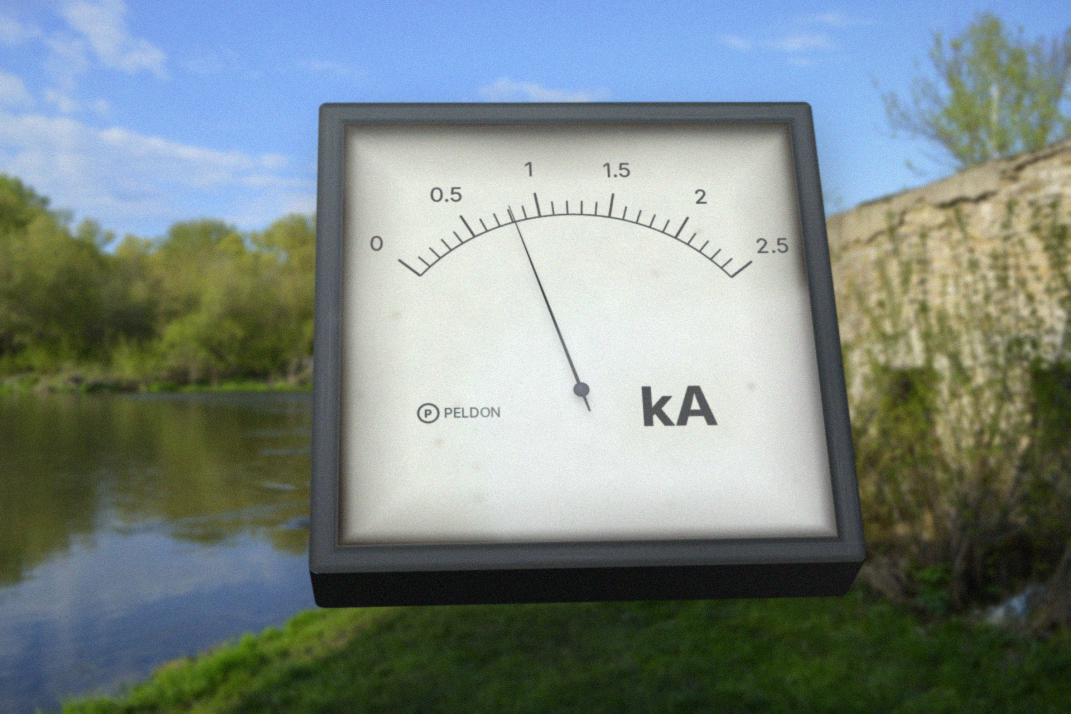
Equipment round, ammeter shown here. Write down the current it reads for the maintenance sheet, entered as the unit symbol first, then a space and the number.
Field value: kA 0.8
